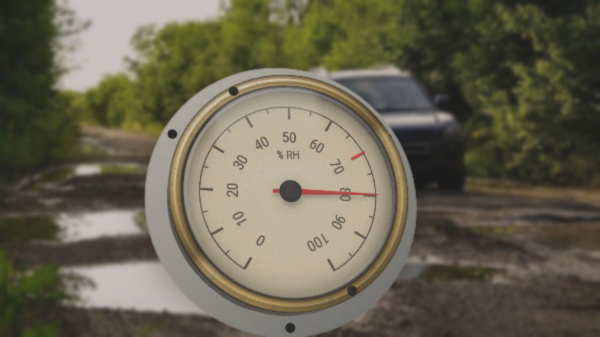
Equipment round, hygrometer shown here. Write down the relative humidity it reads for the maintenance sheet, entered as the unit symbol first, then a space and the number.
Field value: % 80
